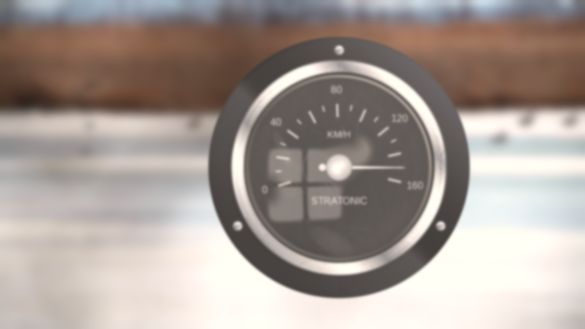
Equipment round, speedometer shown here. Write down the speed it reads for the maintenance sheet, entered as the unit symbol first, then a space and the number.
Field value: km/h 150
